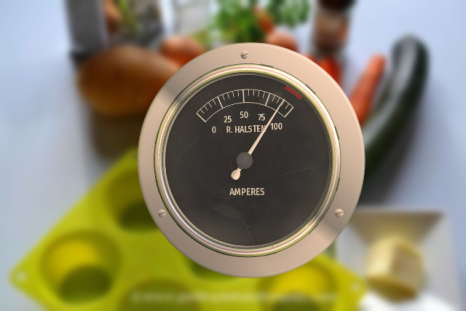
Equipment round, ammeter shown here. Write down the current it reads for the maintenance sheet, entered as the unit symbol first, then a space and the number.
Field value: A 90
